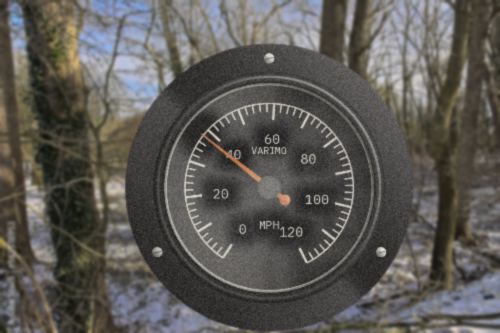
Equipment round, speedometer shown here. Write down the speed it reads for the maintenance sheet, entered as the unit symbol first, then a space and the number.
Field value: mph 38
